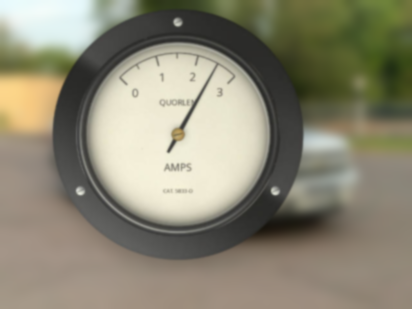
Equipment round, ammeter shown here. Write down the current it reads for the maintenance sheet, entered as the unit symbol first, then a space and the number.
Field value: A 2.5
